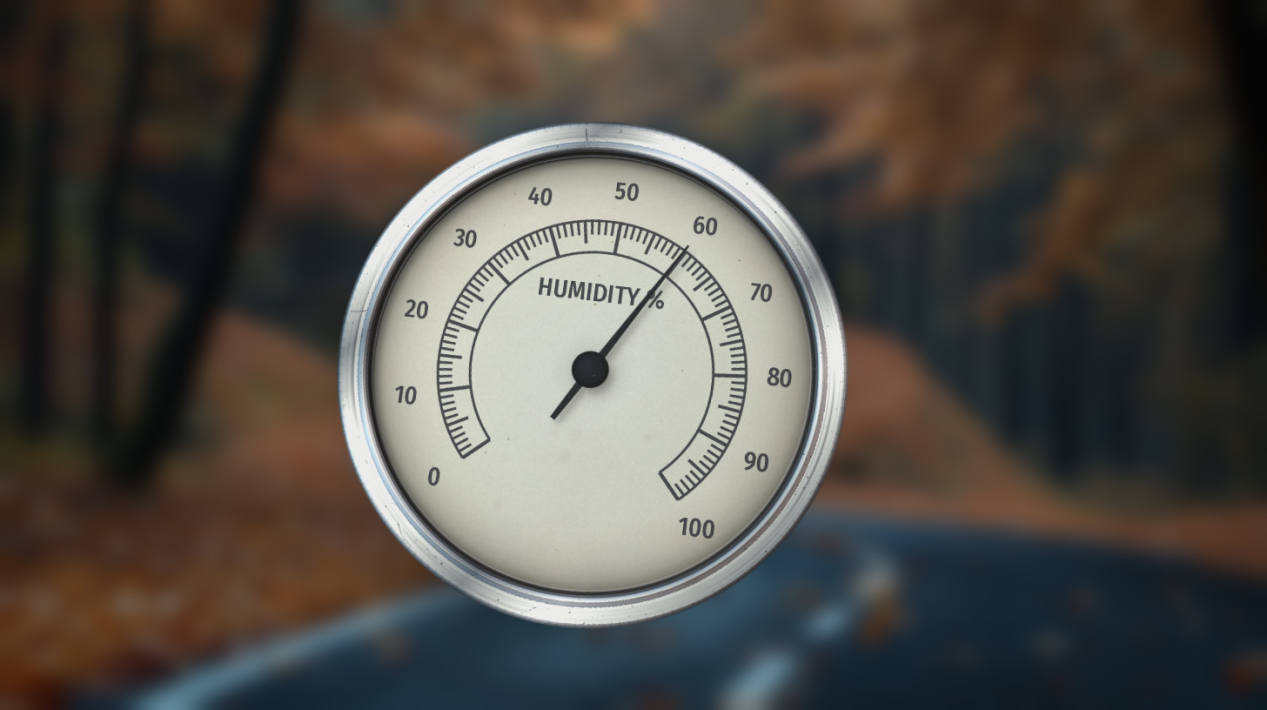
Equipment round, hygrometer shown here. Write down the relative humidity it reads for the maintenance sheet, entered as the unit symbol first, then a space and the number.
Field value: % 60
